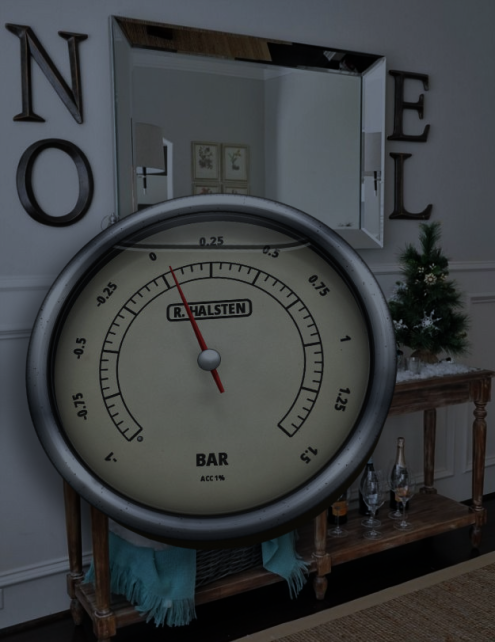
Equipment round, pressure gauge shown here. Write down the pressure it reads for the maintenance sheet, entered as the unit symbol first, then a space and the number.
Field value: bar 0.05
